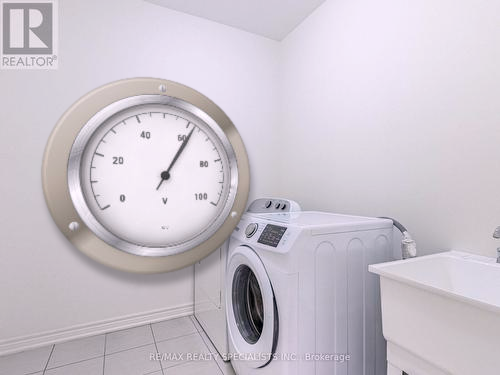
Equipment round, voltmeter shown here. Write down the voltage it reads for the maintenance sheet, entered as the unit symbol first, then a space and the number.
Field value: V 62.5
